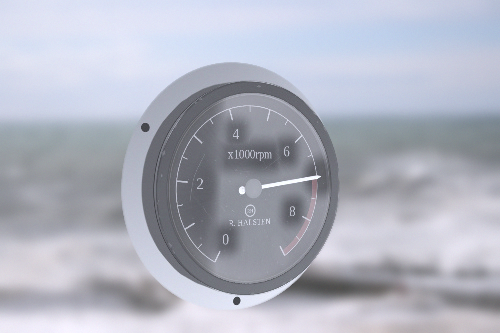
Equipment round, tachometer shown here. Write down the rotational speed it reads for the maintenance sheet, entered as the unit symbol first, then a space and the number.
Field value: rpm 7000
